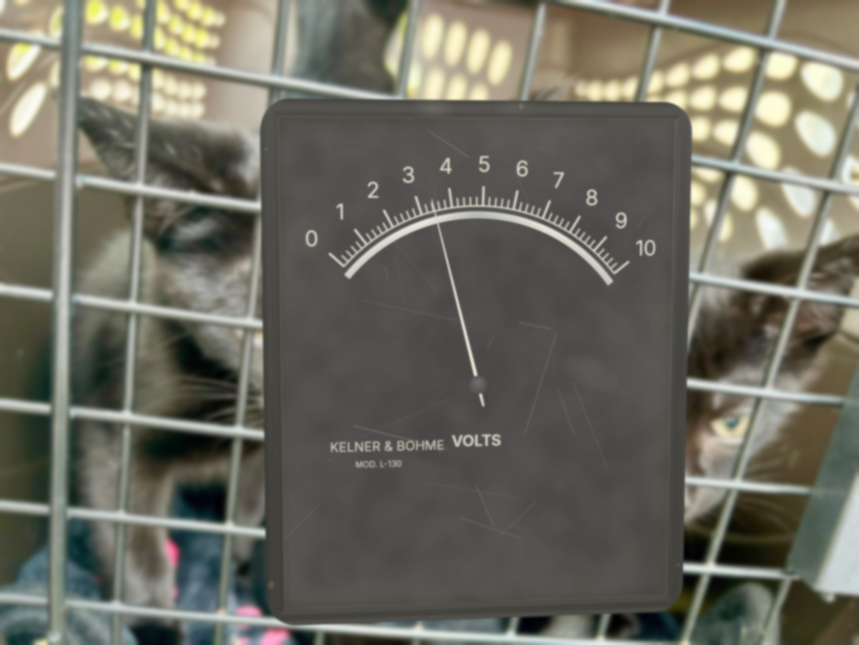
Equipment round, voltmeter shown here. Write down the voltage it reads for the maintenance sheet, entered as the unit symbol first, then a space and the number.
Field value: V 3.4
